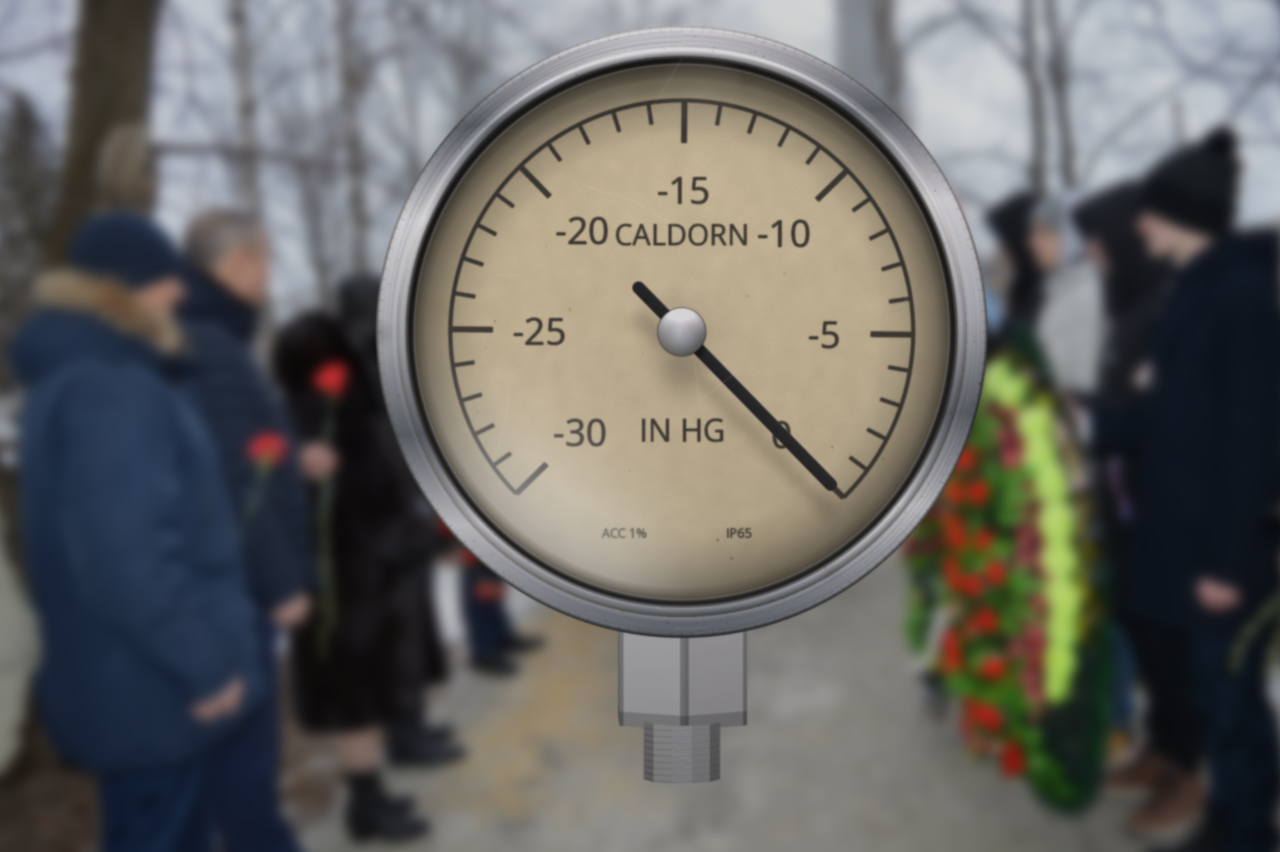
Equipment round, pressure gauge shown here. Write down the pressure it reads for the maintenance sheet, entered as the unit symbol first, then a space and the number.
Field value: inHg 0
